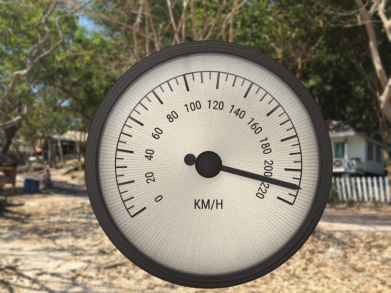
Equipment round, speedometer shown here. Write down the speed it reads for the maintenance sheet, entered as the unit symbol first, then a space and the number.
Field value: km/h 210
